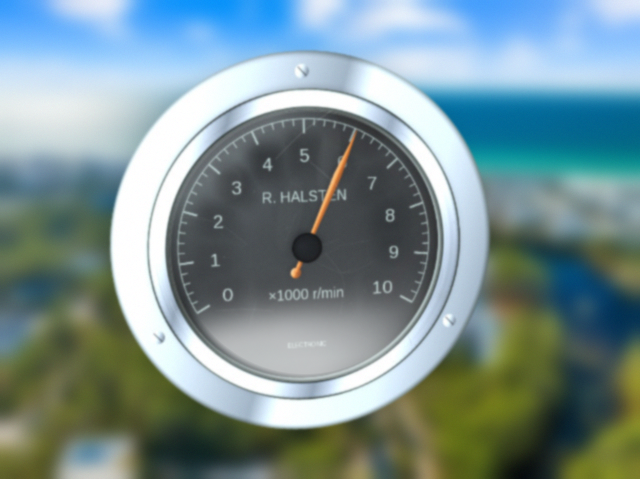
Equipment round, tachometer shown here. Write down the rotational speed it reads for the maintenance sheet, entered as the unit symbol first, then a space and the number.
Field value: rpm 6000
